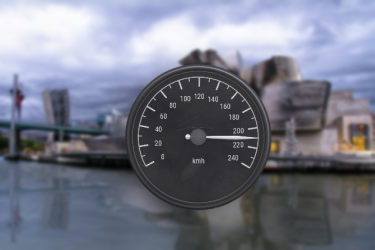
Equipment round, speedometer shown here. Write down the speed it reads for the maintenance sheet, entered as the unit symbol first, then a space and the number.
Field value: km/h 210
